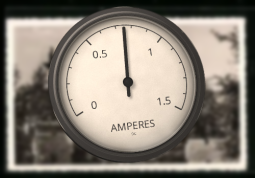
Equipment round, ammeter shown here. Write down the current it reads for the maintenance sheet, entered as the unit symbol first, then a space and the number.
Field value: A 0.75
